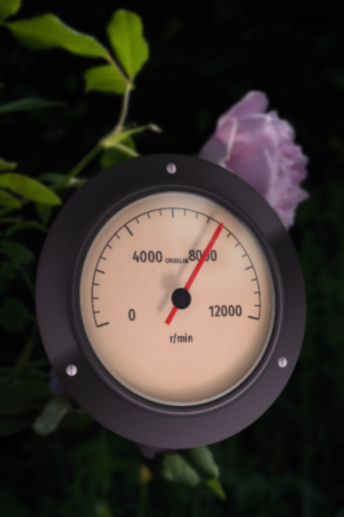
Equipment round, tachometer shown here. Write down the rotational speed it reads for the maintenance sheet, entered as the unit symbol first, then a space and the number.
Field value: rpm 8000
